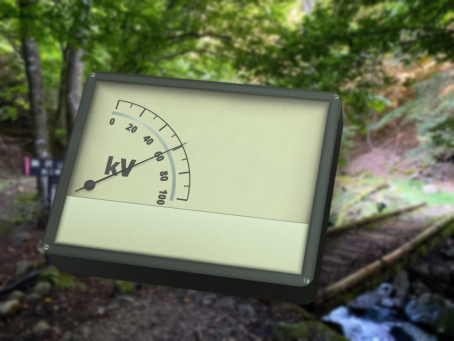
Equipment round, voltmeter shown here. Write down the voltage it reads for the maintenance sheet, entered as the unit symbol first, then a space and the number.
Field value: kV 60
